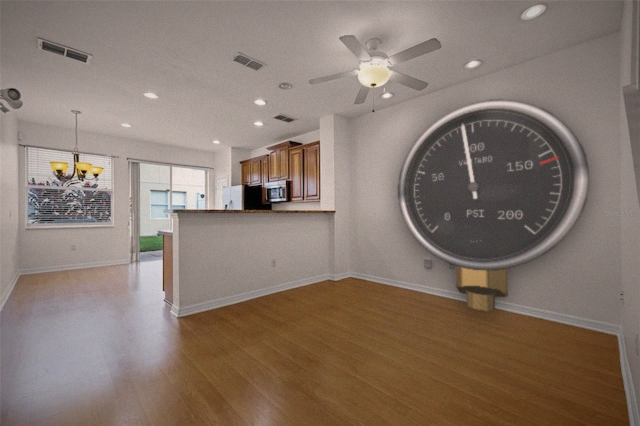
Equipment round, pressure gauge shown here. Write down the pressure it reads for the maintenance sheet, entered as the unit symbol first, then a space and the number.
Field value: psi 95
